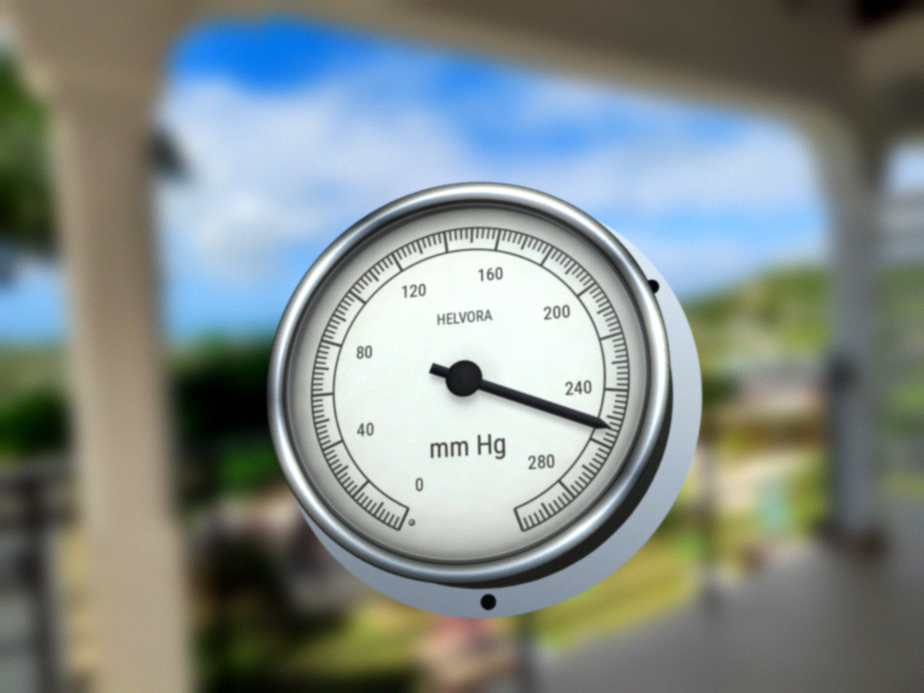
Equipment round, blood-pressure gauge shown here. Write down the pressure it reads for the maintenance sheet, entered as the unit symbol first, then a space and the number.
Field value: mmHg 254
